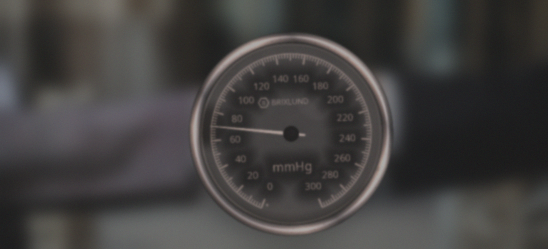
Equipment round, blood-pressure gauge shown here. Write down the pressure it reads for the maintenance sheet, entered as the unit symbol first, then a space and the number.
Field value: mmHg 70
